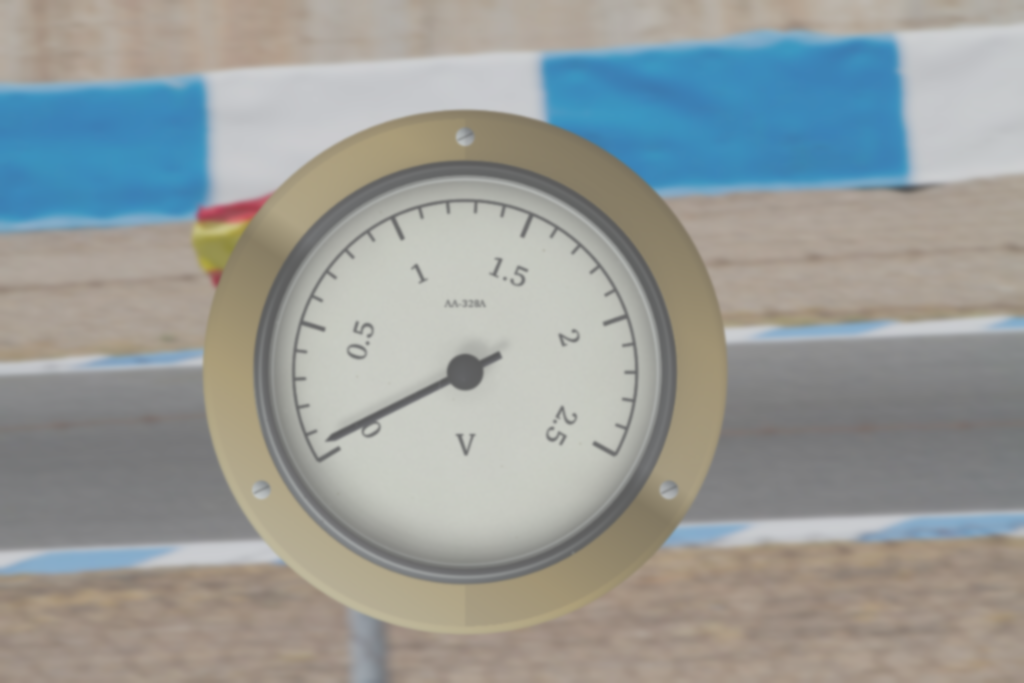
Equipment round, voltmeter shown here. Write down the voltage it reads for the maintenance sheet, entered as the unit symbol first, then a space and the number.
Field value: V 0.05
